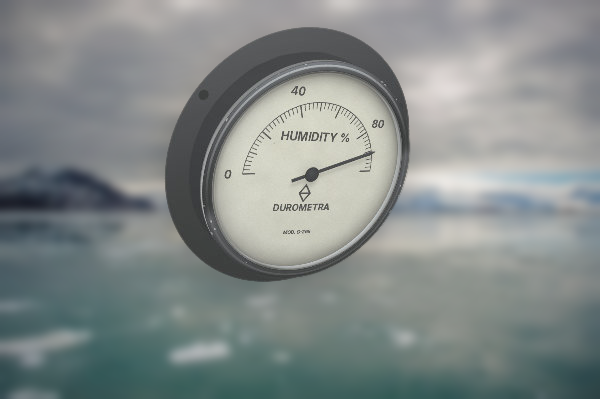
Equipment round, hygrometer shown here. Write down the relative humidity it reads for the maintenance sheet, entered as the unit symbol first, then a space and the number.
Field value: % 90
